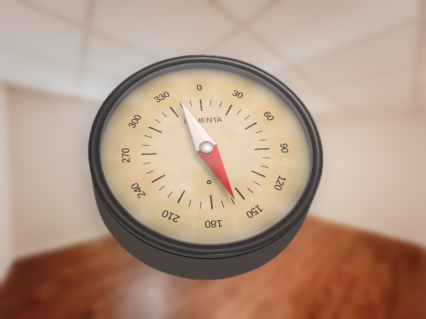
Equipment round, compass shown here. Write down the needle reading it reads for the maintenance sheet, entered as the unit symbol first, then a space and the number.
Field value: ° 160
